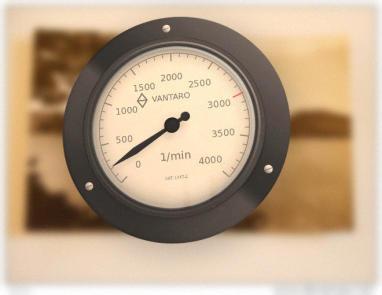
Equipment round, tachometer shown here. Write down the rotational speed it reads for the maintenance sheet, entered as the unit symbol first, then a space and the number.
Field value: rpm 200
